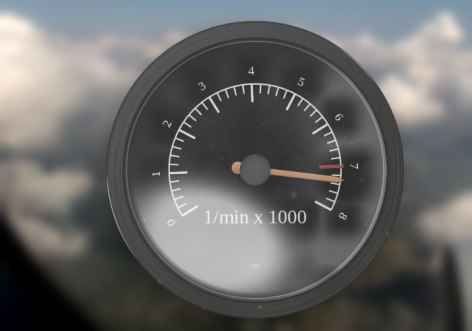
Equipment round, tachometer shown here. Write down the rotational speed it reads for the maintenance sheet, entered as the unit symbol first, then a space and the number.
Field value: rpm 7300
